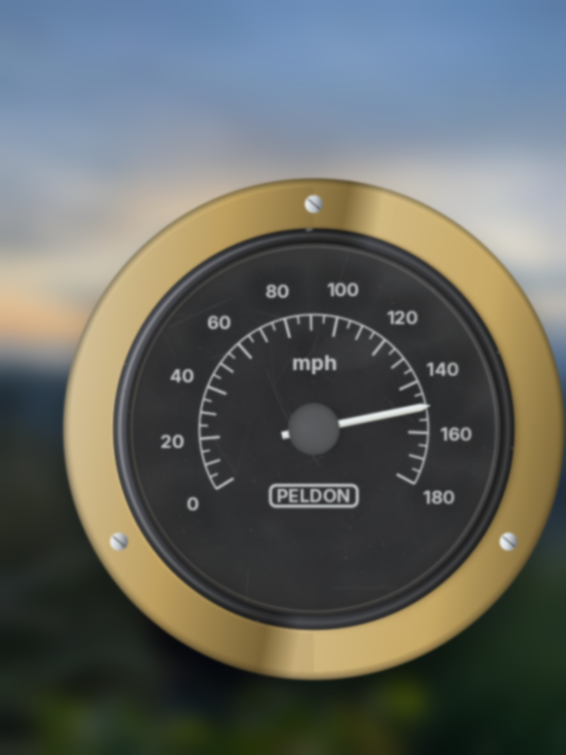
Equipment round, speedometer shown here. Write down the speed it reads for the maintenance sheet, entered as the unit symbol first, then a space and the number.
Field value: mph 150
